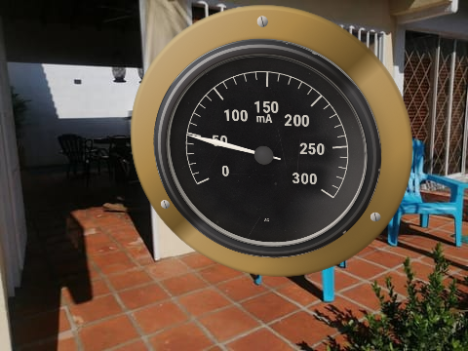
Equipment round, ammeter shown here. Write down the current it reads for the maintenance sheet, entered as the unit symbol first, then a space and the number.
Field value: mA 50
